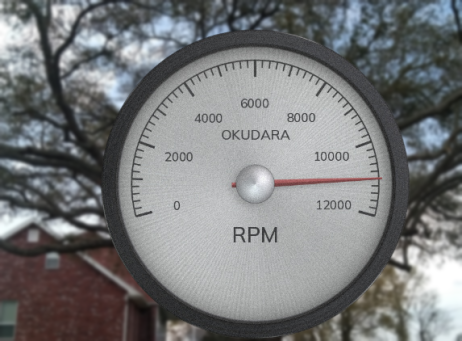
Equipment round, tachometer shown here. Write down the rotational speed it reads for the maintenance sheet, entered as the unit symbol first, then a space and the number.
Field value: rpm 11000
